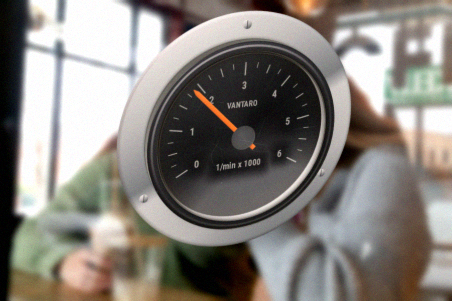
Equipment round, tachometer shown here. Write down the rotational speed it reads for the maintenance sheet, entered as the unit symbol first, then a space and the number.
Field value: rpm 1875
